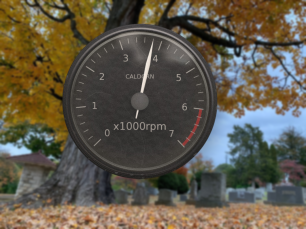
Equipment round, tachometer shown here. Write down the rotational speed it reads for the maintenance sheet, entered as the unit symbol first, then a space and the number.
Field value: rpm 3800
